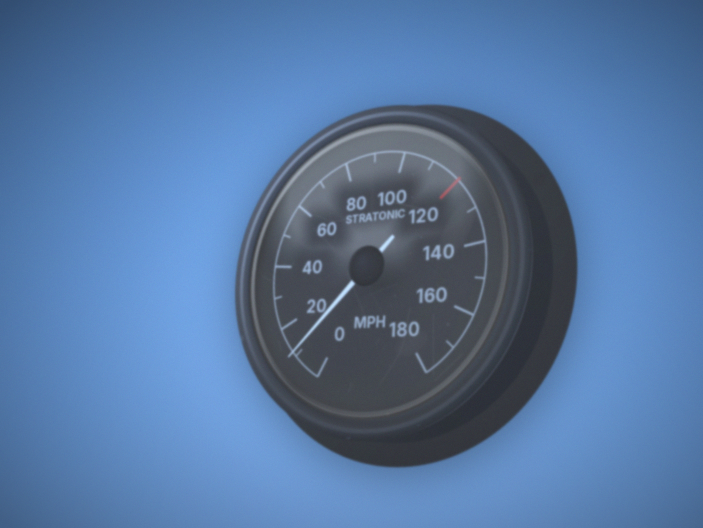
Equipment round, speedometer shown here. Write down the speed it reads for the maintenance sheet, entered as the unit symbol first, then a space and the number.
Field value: mph 10
